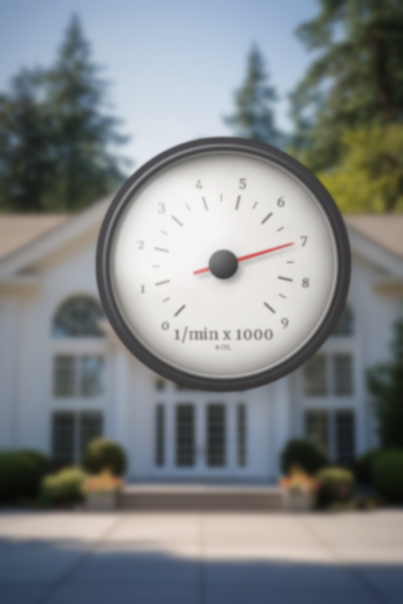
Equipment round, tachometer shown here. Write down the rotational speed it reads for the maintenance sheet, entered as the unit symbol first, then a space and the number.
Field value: rpm 7000
